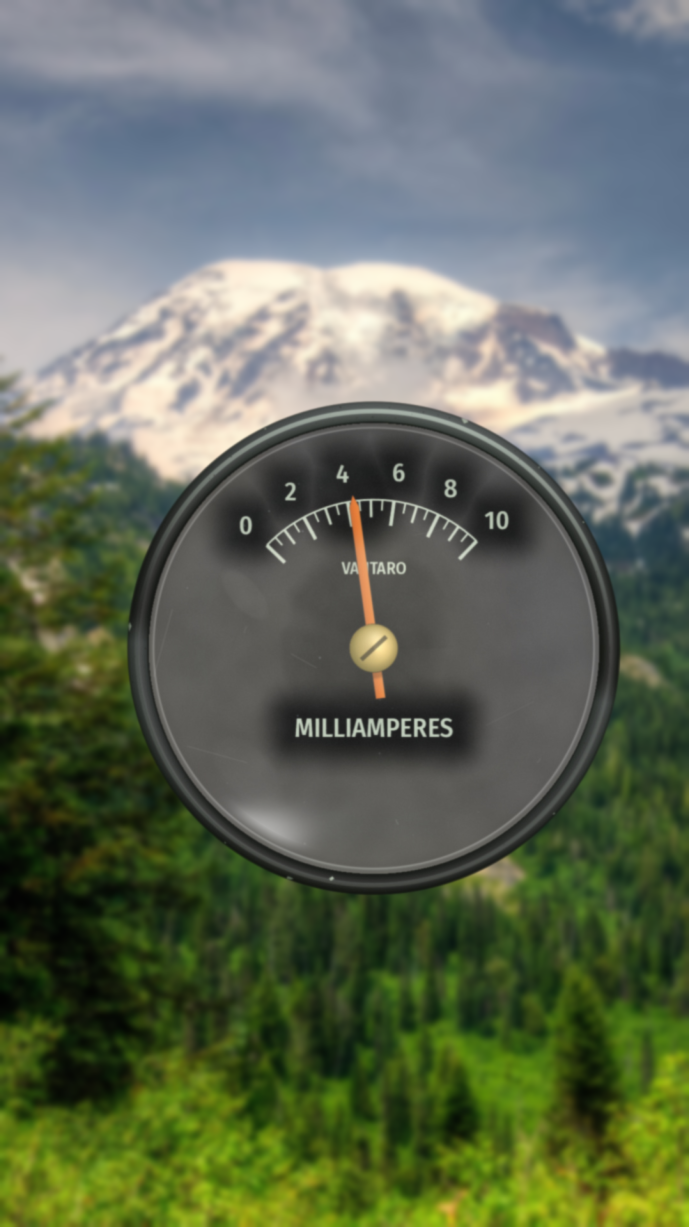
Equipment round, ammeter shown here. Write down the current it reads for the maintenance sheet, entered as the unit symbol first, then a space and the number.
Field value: mA 4.25
